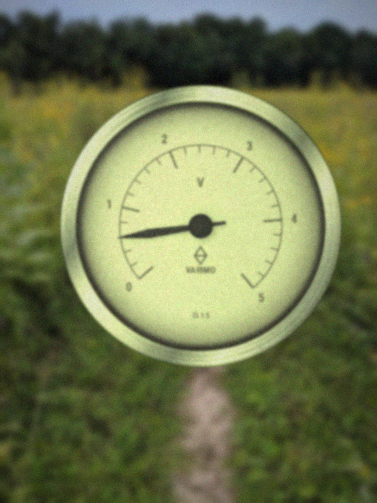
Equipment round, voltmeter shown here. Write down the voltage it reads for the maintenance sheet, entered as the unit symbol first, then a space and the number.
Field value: V 0.6
